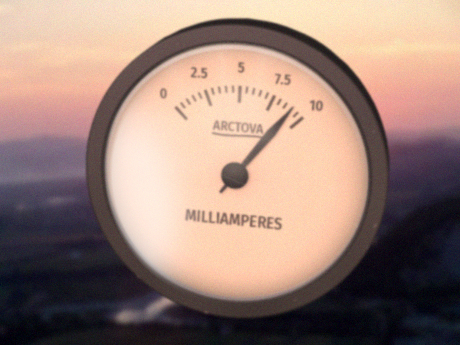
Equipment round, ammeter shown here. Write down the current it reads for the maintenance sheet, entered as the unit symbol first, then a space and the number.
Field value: mA 9
